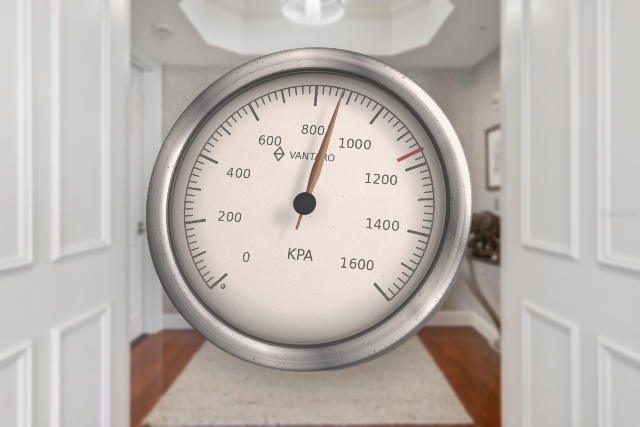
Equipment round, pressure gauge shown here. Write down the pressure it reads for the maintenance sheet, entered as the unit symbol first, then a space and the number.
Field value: kPa 880
